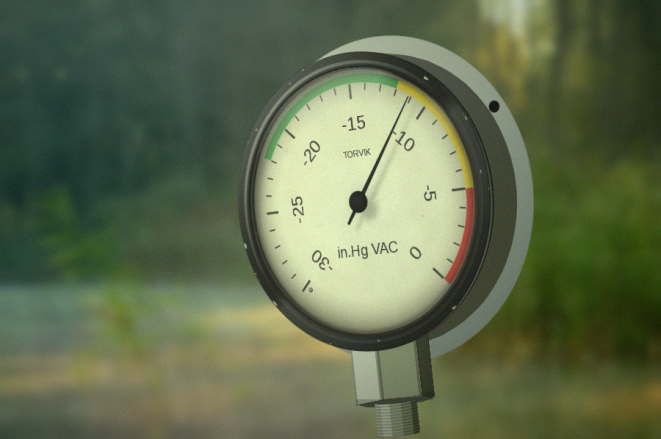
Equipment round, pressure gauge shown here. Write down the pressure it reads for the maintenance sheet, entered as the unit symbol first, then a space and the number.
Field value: inHg -11
